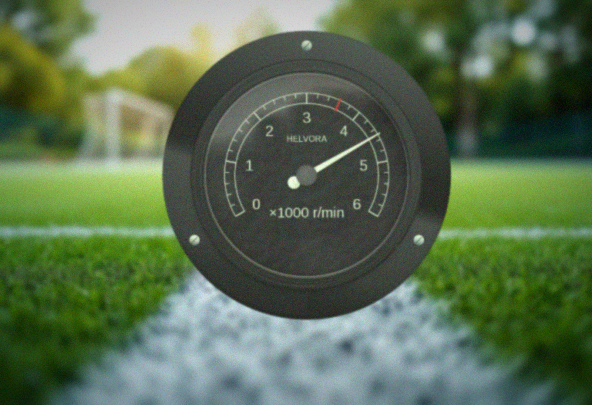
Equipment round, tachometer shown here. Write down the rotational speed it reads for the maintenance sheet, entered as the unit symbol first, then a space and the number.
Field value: rpm 4500
